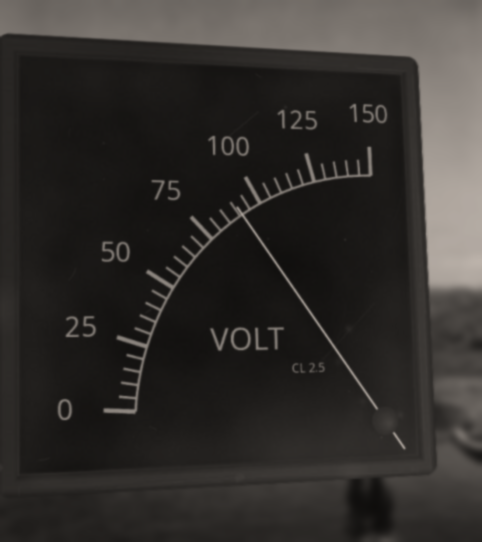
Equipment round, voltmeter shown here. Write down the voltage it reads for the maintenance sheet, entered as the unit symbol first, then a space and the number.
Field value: V 90
